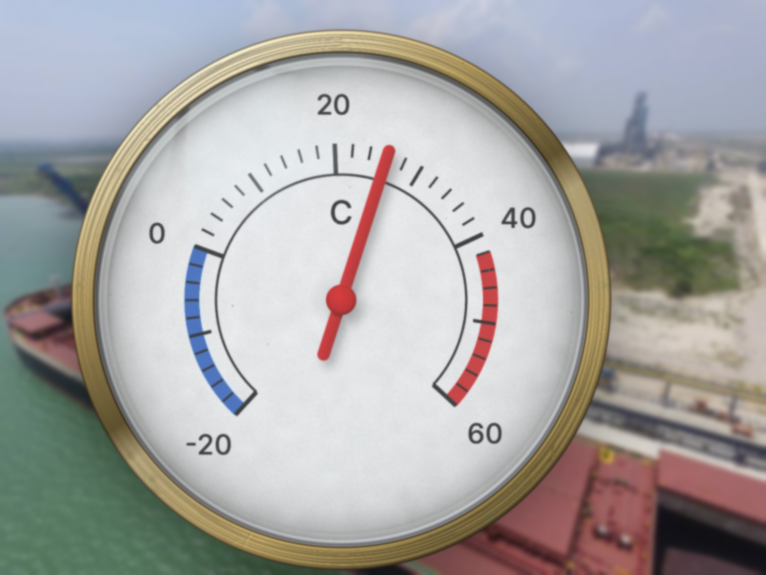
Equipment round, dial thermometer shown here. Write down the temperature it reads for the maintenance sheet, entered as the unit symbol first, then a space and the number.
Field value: °C 26
